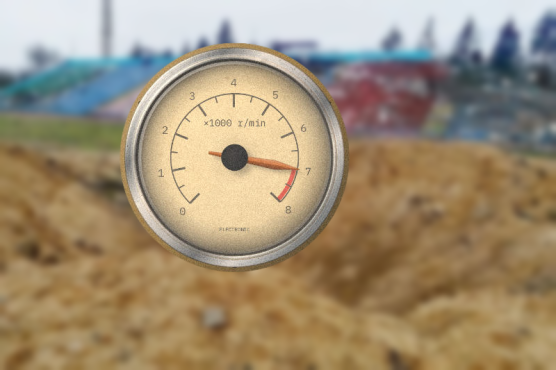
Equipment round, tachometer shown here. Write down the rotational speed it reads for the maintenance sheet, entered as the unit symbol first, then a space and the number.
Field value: rpm 7000
